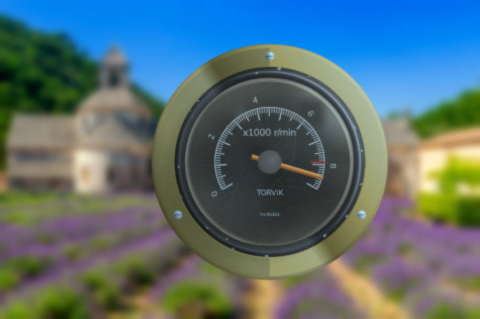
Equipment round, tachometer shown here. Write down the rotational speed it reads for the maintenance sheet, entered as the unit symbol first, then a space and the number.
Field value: rpm 8500
